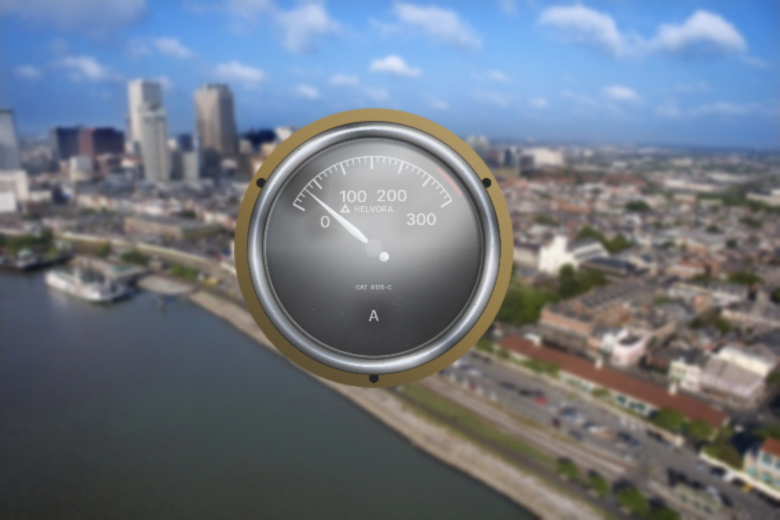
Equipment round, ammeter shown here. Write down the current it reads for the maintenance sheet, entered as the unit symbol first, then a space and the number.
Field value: A 30
